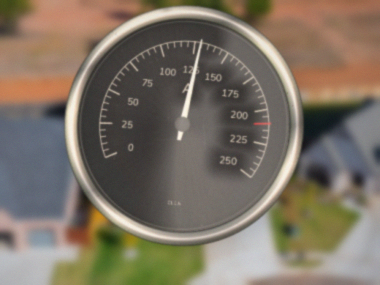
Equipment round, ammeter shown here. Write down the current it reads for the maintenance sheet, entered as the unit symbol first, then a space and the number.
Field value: A 130
